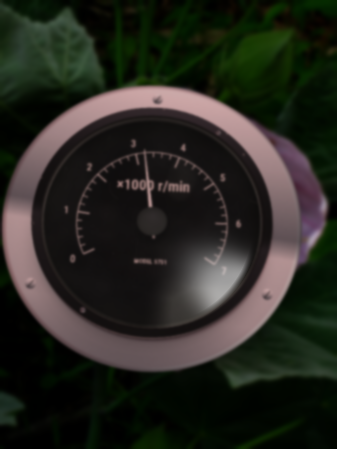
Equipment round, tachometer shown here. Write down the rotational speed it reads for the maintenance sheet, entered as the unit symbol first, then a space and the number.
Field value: rpm 3200
